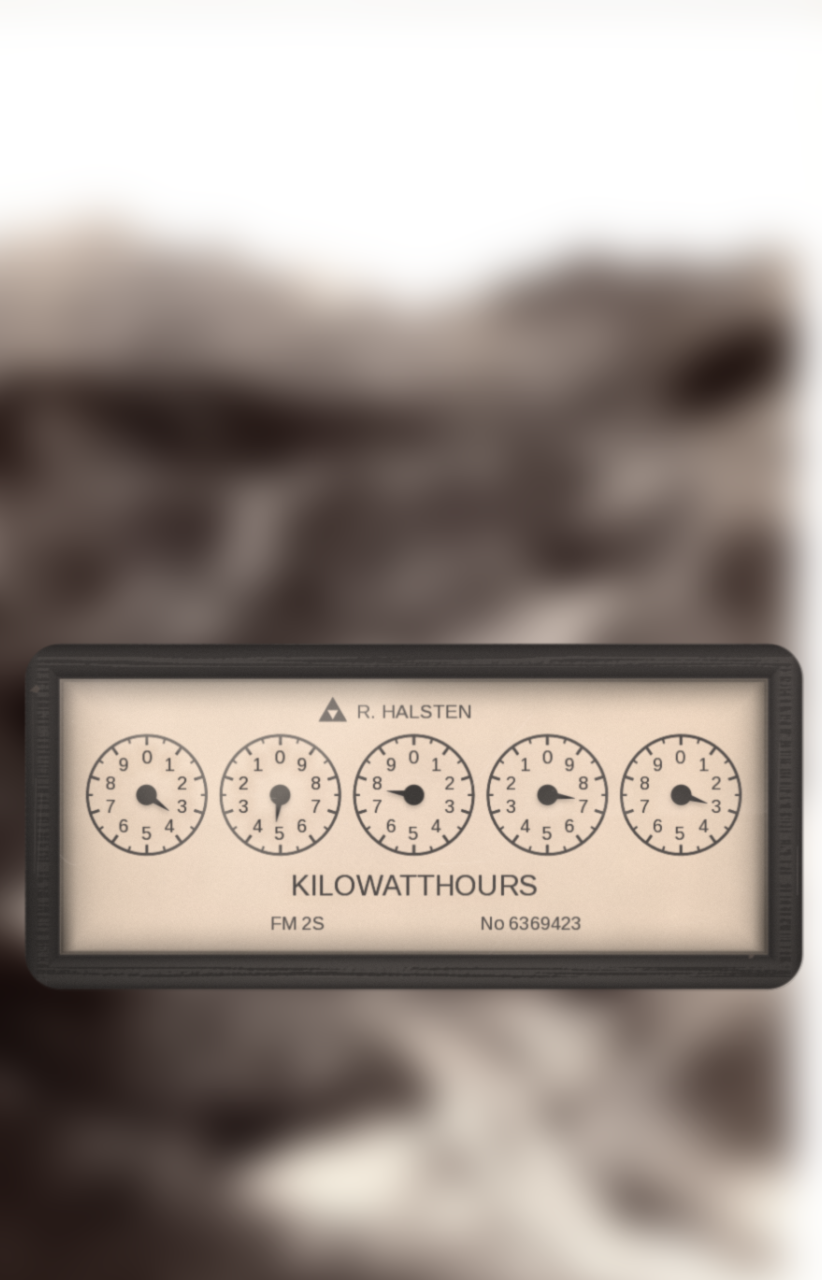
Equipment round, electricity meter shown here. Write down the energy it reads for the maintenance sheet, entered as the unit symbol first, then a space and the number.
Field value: kWh 34773
